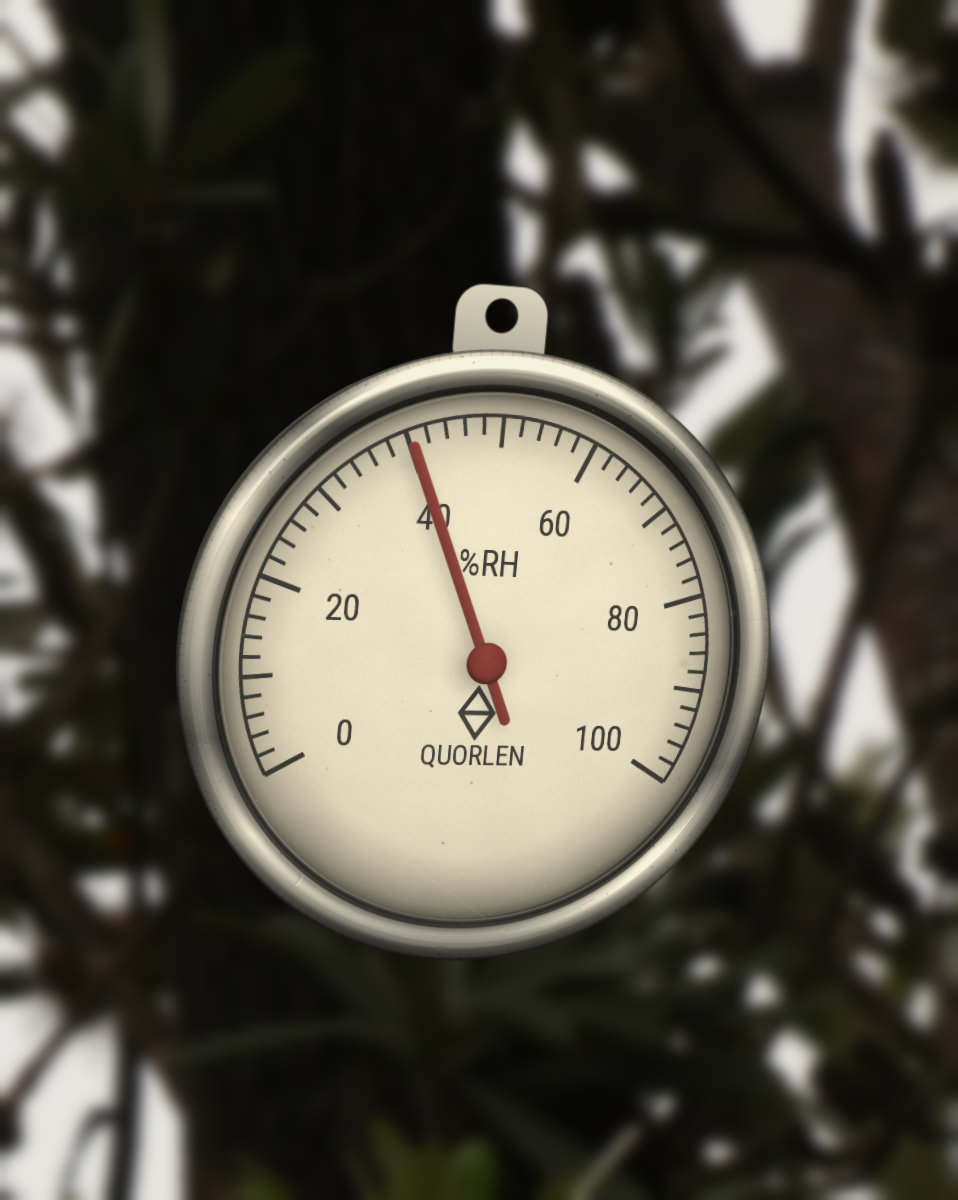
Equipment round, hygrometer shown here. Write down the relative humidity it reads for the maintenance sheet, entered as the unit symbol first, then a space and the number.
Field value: % 40
